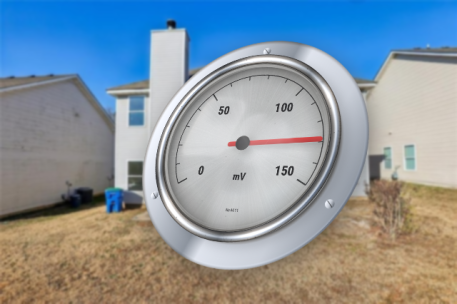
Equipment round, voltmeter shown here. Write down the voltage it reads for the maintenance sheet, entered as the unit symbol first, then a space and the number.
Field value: mV 130
